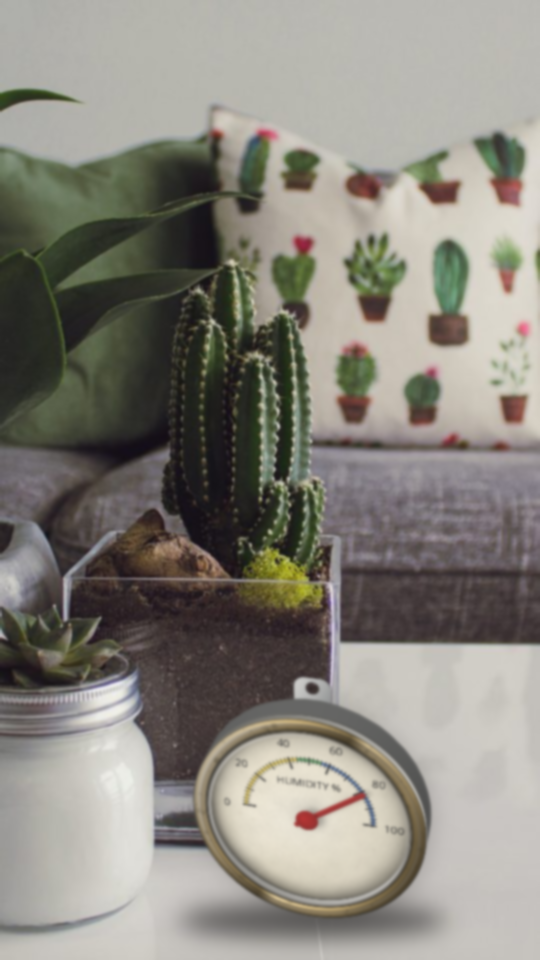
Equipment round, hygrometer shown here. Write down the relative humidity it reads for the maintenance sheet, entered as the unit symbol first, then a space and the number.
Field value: % 80
